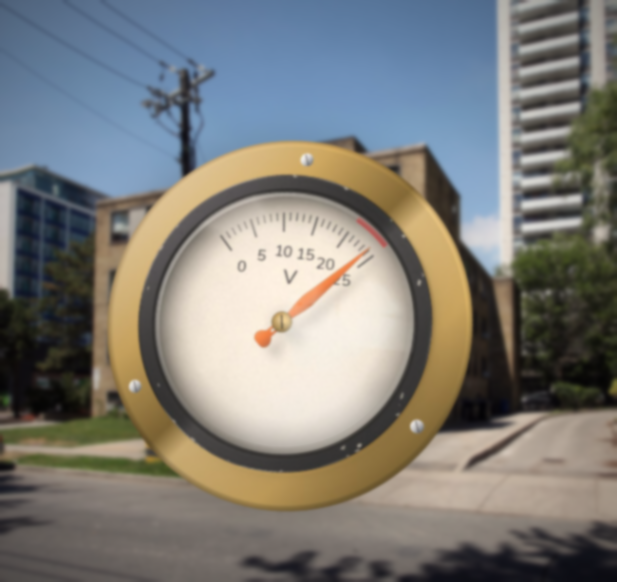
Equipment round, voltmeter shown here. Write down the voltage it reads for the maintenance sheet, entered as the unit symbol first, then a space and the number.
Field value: V 24
